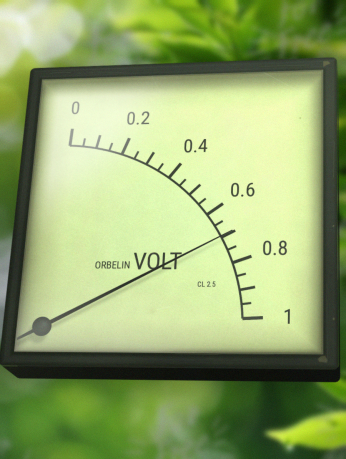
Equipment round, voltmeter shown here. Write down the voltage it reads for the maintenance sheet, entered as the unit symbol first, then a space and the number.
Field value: V 0.7
